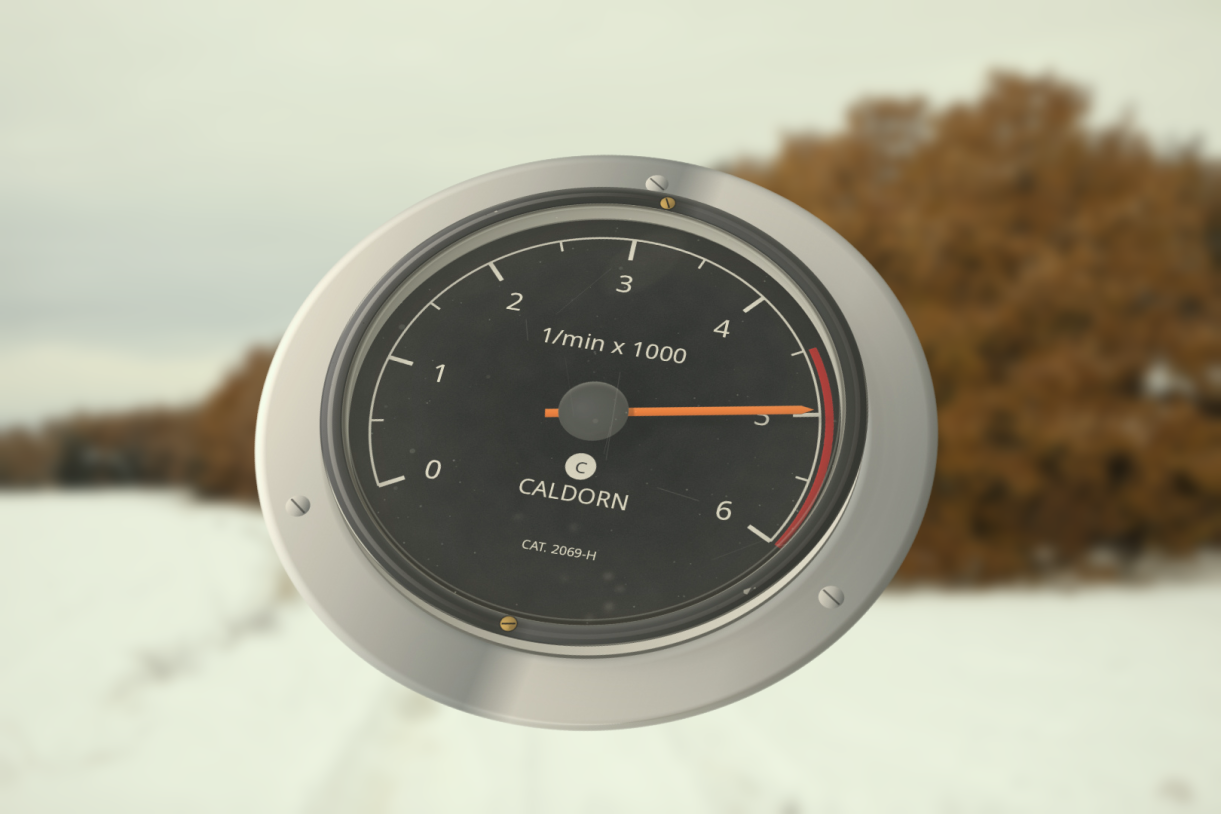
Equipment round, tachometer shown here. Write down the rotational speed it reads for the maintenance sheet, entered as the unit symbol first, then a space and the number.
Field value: rpm 5000
